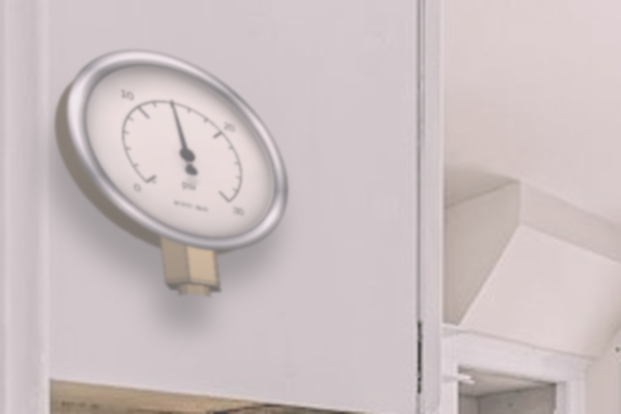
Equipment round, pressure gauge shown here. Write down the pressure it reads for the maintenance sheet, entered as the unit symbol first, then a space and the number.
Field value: psi 14
